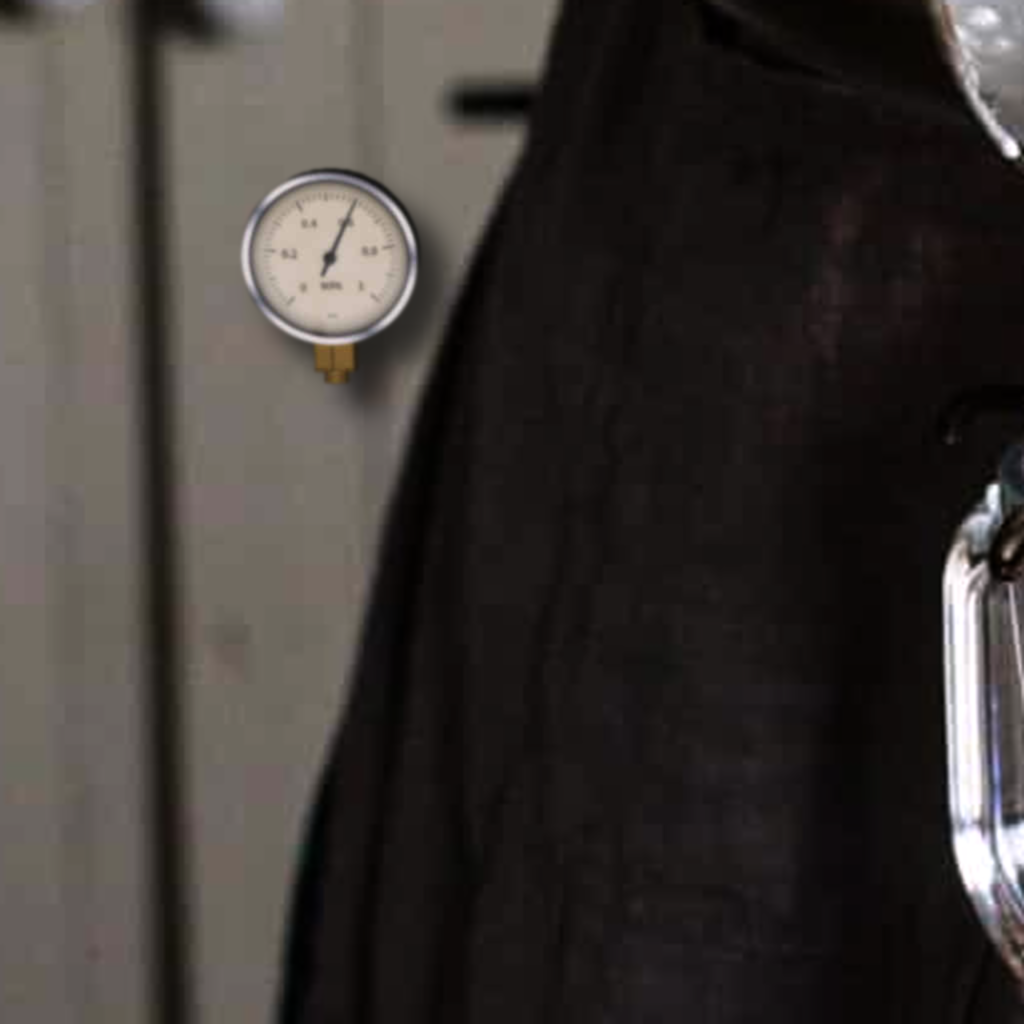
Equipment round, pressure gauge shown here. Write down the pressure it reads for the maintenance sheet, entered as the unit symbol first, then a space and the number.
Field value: MPa 0.6
